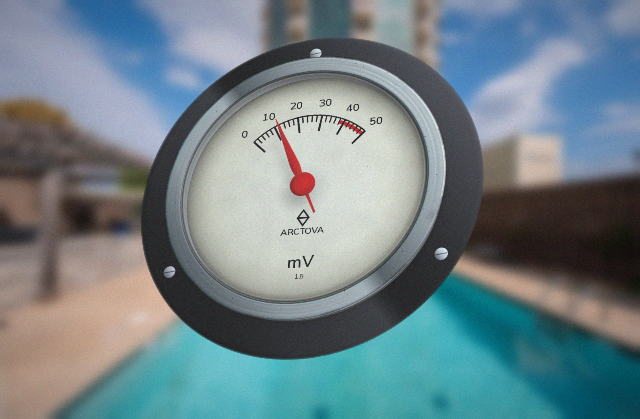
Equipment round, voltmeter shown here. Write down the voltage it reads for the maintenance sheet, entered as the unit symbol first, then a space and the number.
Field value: mV 12
